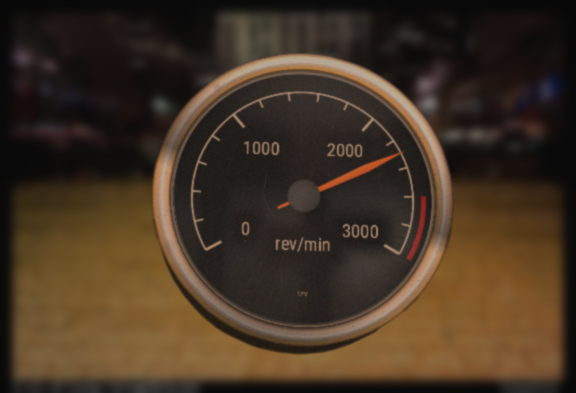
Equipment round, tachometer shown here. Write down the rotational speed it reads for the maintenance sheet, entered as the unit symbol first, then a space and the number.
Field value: rpm 2300
